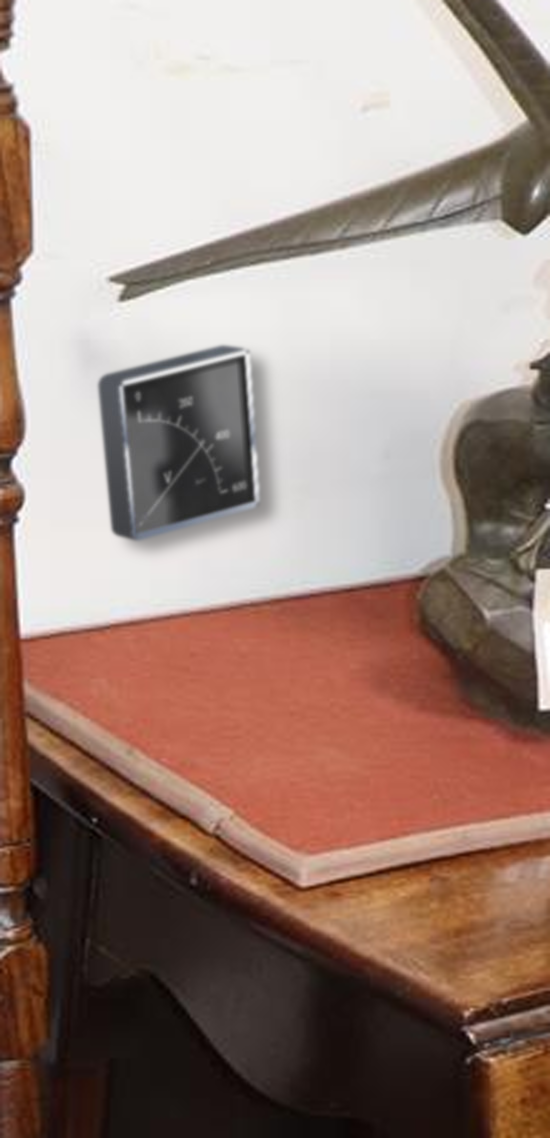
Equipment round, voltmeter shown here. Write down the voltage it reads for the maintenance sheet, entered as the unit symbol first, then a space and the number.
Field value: V 350
